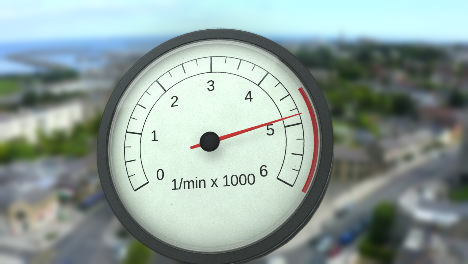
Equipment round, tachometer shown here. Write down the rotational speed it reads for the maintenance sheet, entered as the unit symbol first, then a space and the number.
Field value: rpm 4875
